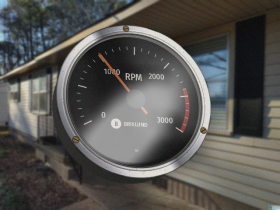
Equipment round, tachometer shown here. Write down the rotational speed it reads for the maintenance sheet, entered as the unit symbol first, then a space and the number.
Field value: rpm 1000
